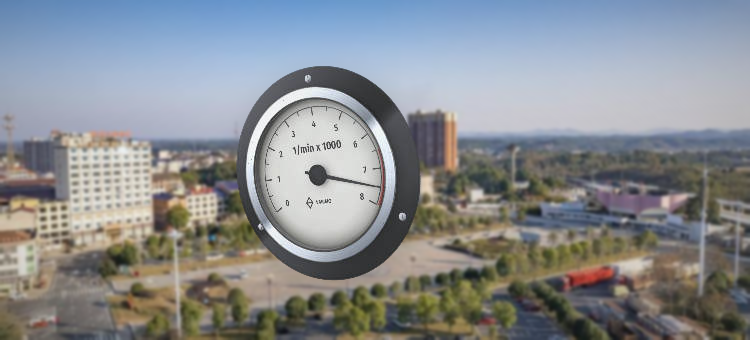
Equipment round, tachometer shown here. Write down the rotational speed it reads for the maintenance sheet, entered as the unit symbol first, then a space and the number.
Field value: rpm 7500
